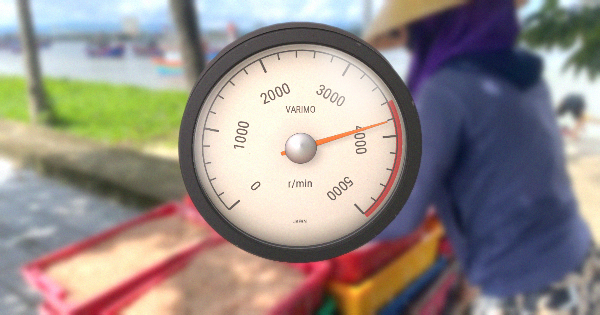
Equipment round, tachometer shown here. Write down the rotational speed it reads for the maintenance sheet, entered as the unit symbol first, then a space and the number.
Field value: rpm 3800
